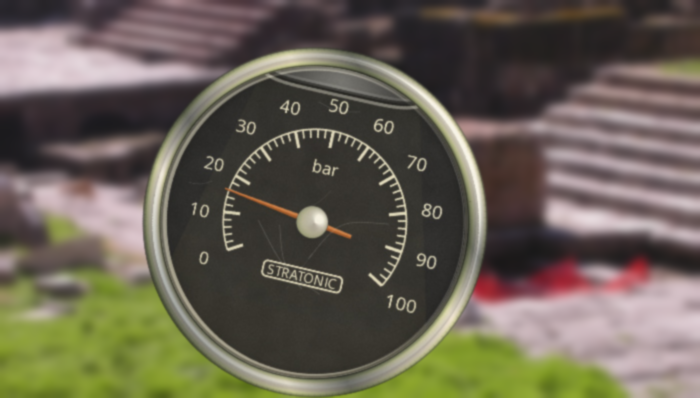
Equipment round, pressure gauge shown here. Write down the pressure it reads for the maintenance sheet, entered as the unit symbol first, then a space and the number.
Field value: bar 16
